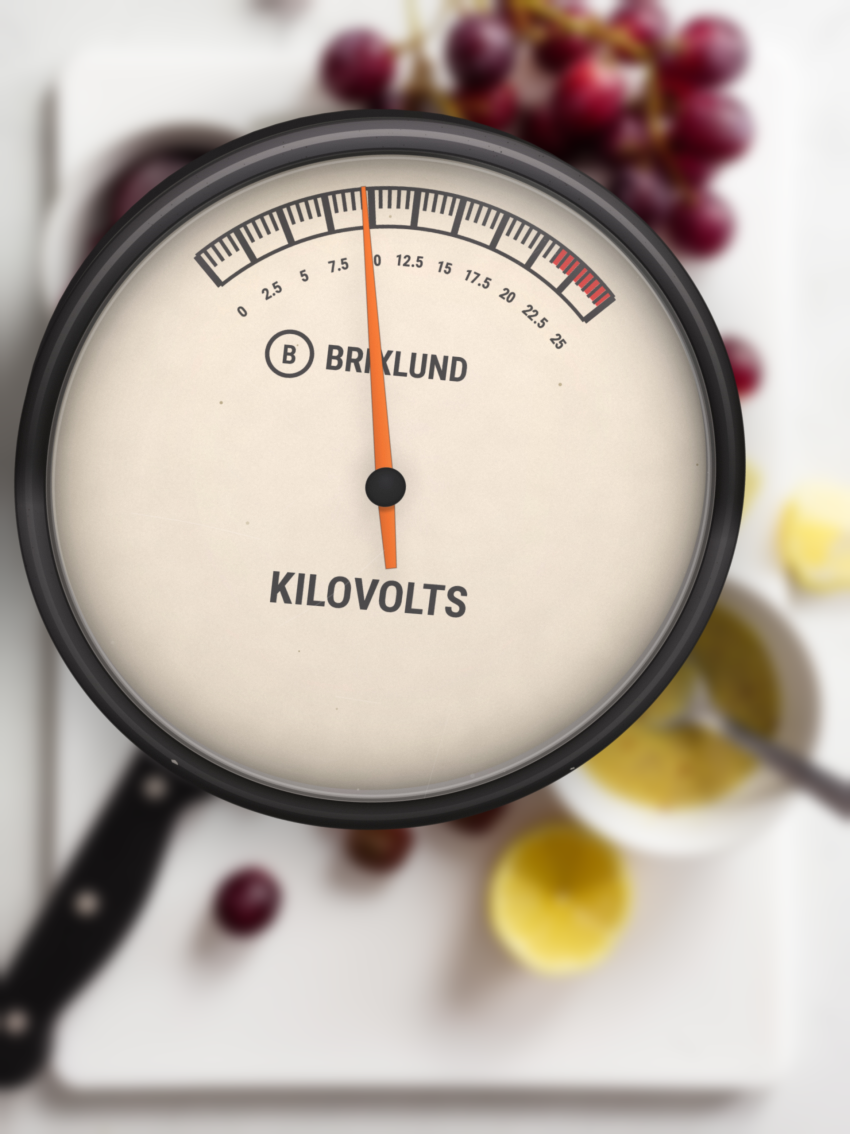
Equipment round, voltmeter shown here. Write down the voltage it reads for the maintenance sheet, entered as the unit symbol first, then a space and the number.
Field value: kV 9.5
